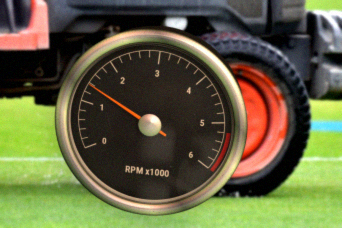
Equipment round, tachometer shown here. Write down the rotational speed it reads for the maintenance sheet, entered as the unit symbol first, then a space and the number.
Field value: rpm 1400
